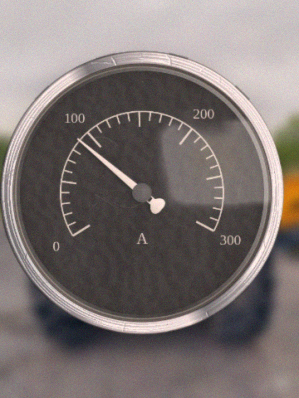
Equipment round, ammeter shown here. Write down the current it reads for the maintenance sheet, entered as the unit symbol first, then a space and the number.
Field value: A 90
